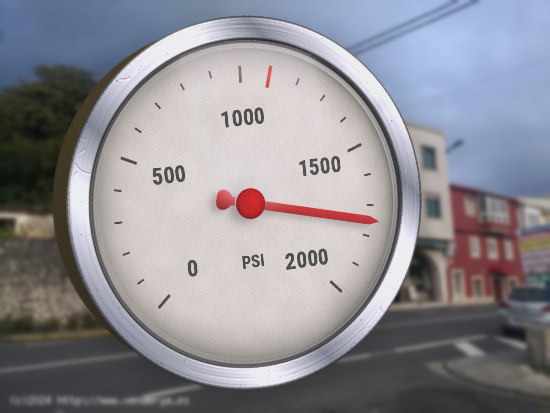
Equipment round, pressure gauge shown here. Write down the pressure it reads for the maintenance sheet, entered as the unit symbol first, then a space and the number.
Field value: psi 1750
